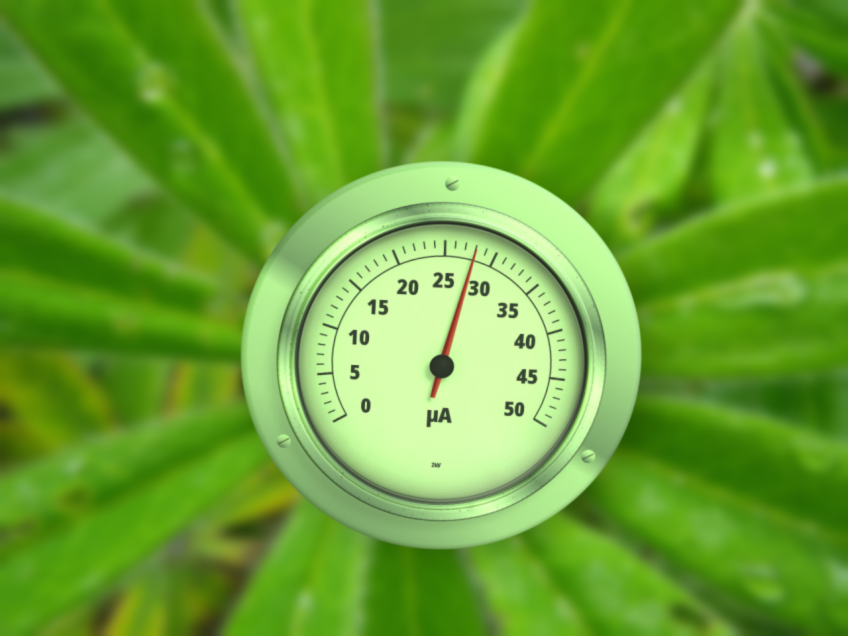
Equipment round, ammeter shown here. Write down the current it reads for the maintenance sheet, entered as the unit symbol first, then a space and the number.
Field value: µA 28
